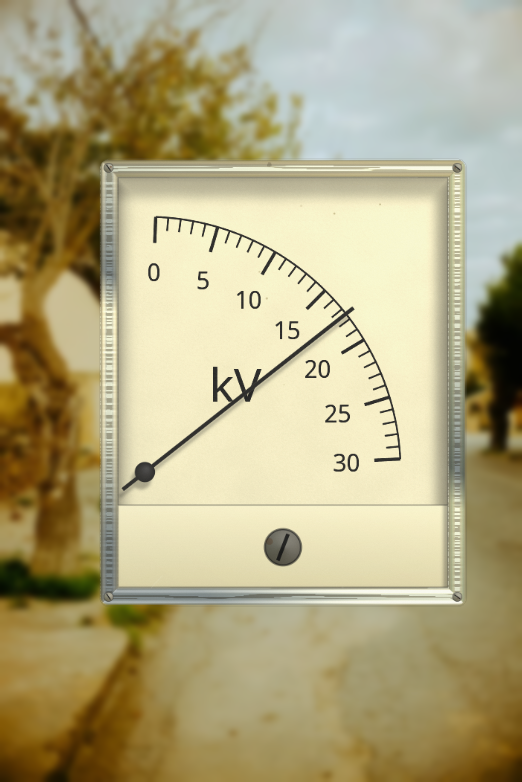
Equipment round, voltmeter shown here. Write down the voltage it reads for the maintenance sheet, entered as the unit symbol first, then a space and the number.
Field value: kV 17.5
